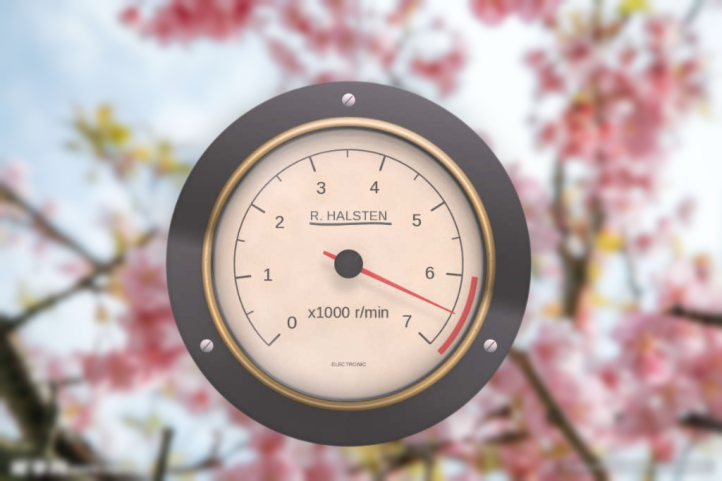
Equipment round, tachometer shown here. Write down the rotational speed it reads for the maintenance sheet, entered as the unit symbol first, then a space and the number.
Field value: rpm 6500
